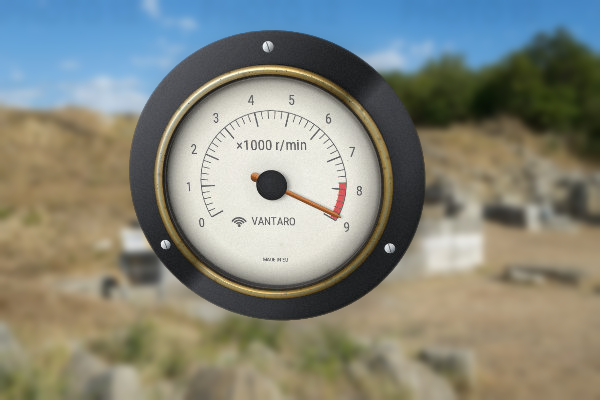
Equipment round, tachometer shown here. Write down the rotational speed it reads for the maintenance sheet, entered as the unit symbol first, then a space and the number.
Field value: rpm 8800
